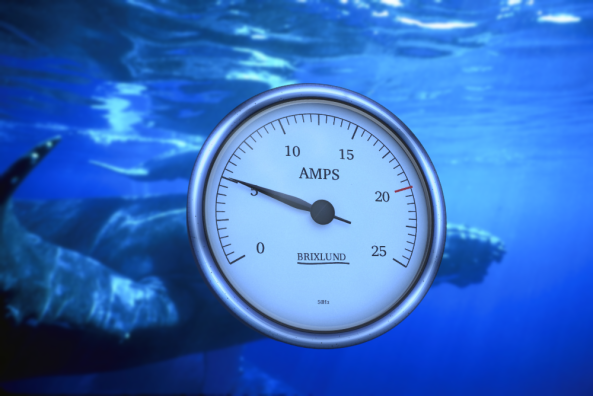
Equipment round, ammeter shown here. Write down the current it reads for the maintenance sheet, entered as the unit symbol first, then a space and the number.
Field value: A 5
